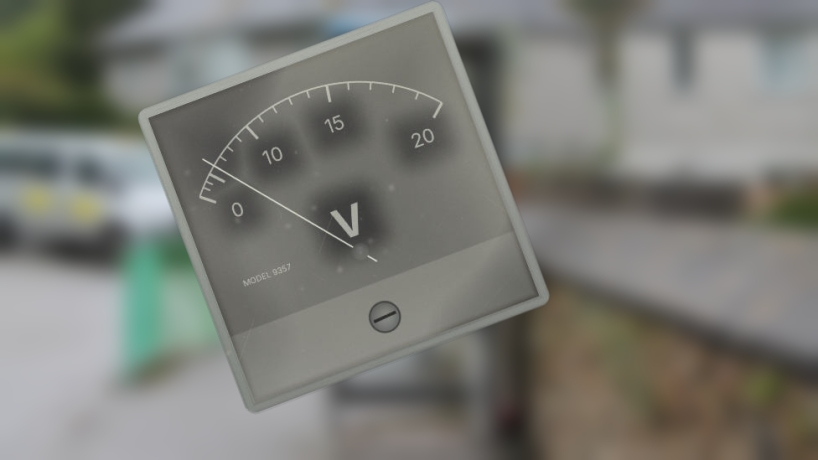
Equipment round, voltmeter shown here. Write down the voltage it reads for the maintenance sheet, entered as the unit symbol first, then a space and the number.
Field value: V 6
